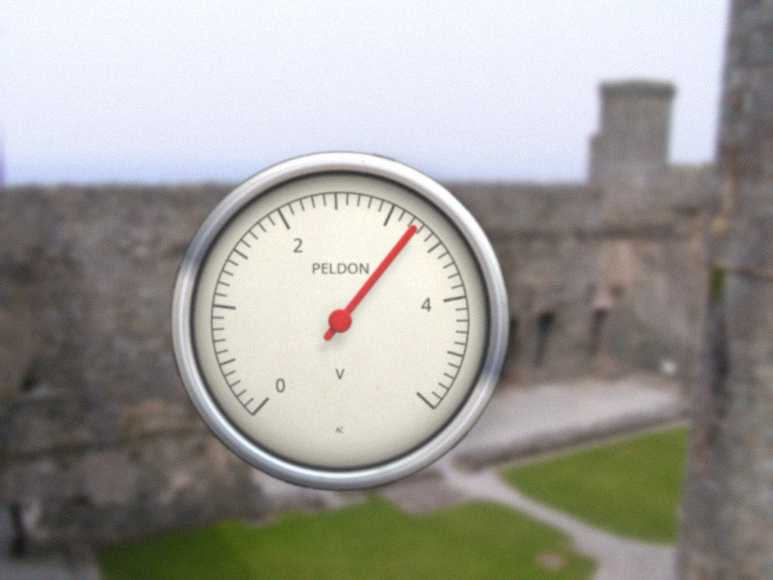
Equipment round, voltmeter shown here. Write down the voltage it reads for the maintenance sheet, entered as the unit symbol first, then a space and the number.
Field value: V 3.25
